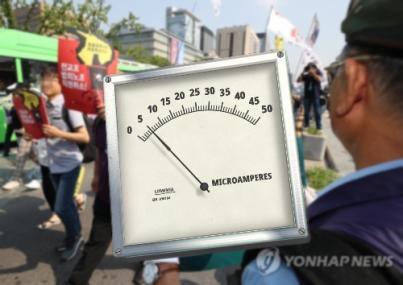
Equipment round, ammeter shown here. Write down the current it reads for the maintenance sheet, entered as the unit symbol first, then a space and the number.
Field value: µA 5
